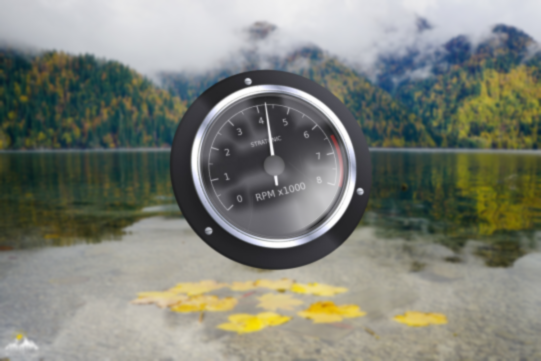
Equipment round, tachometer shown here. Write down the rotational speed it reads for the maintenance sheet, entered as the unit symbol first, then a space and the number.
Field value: rpm 4250
